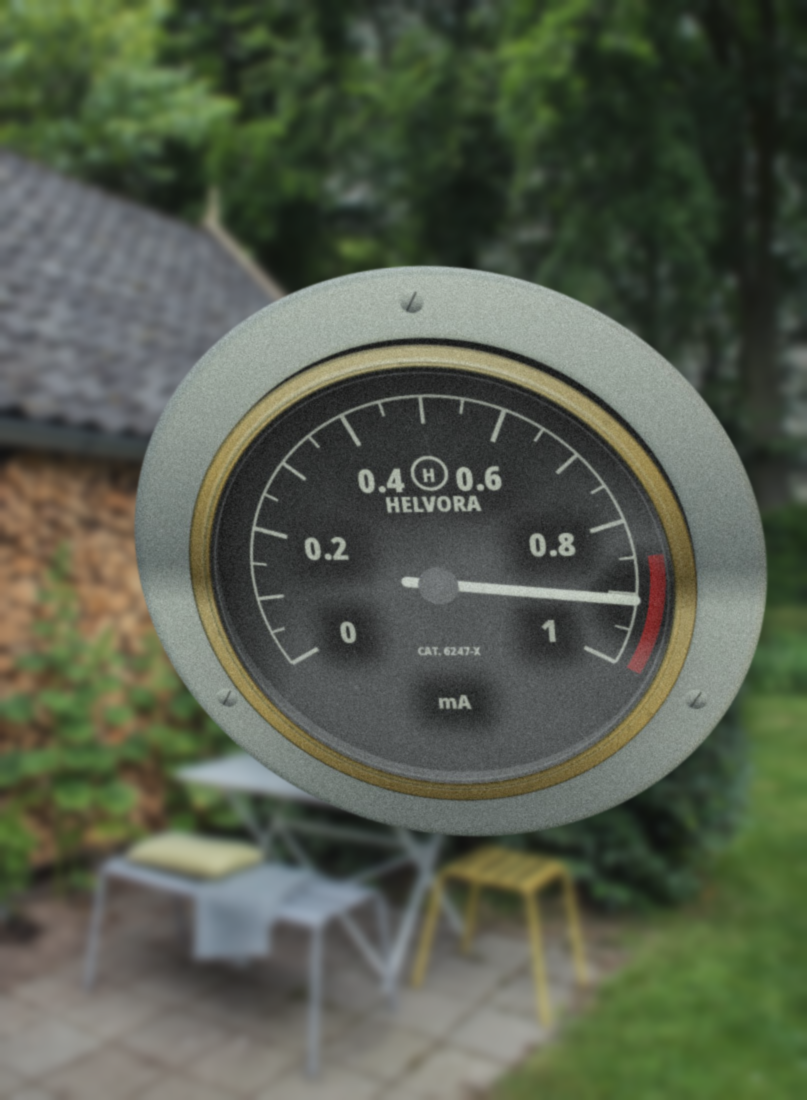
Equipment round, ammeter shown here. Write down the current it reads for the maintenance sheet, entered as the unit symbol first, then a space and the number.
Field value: mA 0.9
